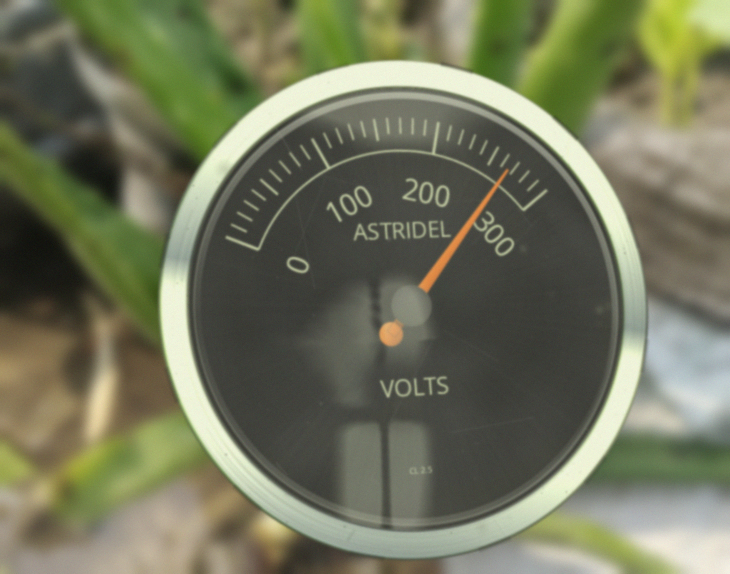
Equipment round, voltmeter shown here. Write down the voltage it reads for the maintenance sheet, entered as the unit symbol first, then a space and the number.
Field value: V 265
